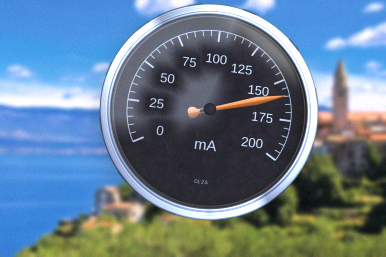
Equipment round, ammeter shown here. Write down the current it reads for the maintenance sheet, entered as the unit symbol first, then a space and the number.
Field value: mA 160
